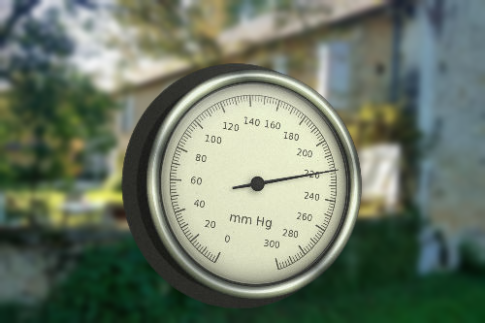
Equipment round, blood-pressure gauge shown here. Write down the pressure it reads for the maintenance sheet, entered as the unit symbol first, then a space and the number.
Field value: mmHg 220
